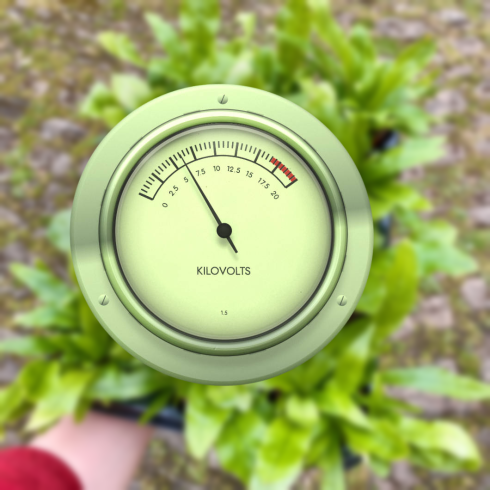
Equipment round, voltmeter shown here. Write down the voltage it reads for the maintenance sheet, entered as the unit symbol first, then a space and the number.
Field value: kV 6
